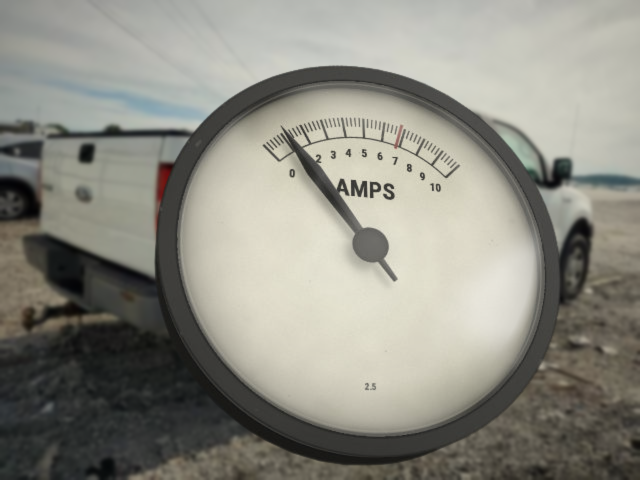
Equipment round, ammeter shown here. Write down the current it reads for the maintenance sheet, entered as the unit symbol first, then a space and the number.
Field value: A 1
